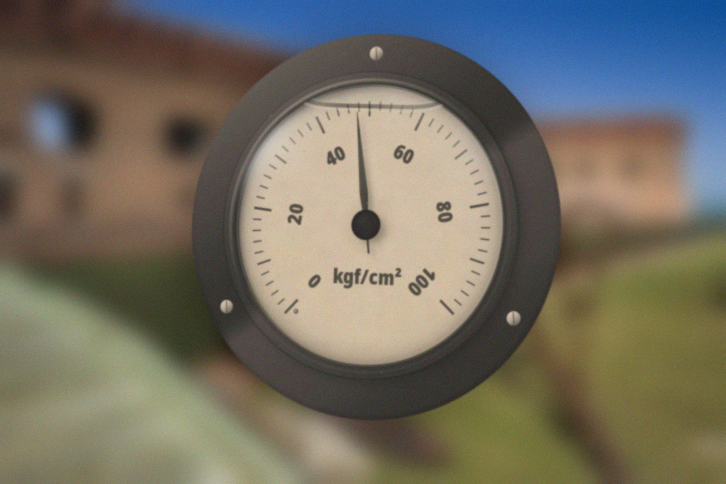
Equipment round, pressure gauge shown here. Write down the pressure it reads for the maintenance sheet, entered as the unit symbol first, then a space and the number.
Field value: kg/cm² 48
